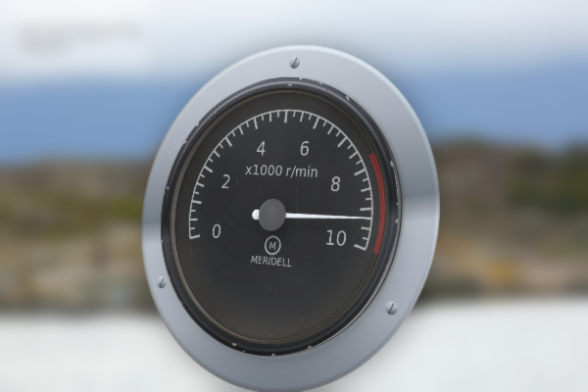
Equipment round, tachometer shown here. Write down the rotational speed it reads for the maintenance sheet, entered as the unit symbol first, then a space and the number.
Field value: rpm 9250
